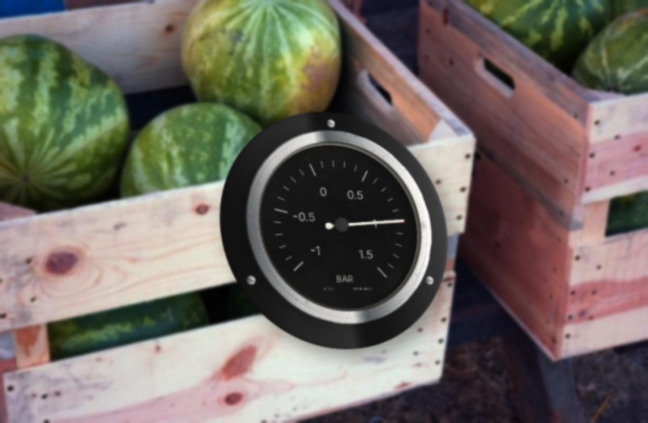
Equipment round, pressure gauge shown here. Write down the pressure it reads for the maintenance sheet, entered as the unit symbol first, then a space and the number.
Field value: bar 1
